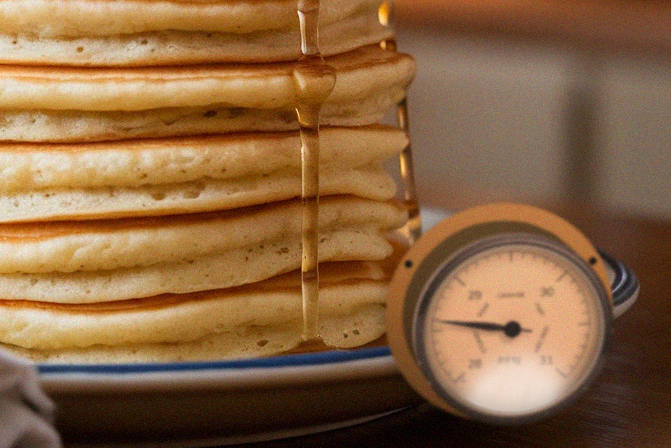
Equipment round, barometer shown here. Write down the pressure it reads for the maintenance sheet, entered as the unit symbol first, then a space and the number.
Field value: inHg 28.6
